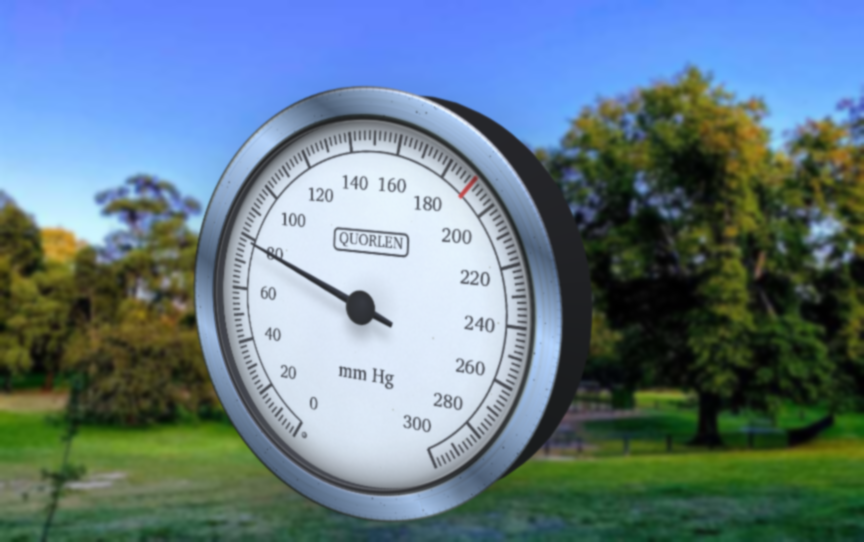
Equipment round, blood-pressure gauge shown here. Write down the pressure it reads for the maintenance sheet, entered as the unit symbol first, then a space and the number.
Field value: mmHg 80
